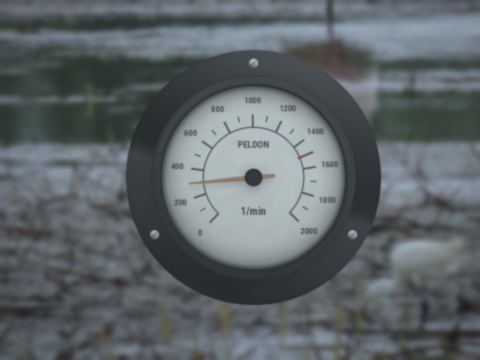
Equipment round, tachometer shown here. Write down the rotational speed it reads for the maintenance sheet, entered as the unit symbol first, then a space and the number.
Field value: rpm 300
